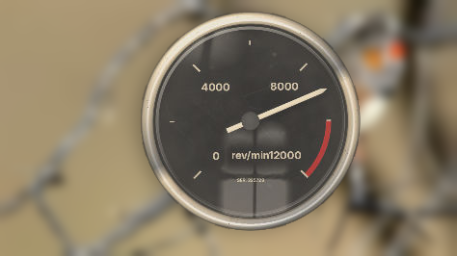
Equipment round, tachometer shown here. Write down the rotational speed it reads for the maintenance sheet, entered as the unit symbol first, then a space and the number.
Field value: rpm 9000
